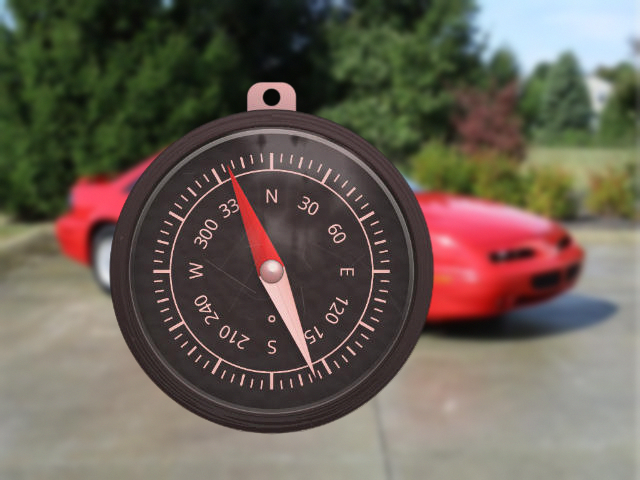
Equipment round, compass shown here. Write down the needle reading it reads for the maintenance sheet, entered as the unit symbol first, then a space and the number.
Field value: ° 337.5
